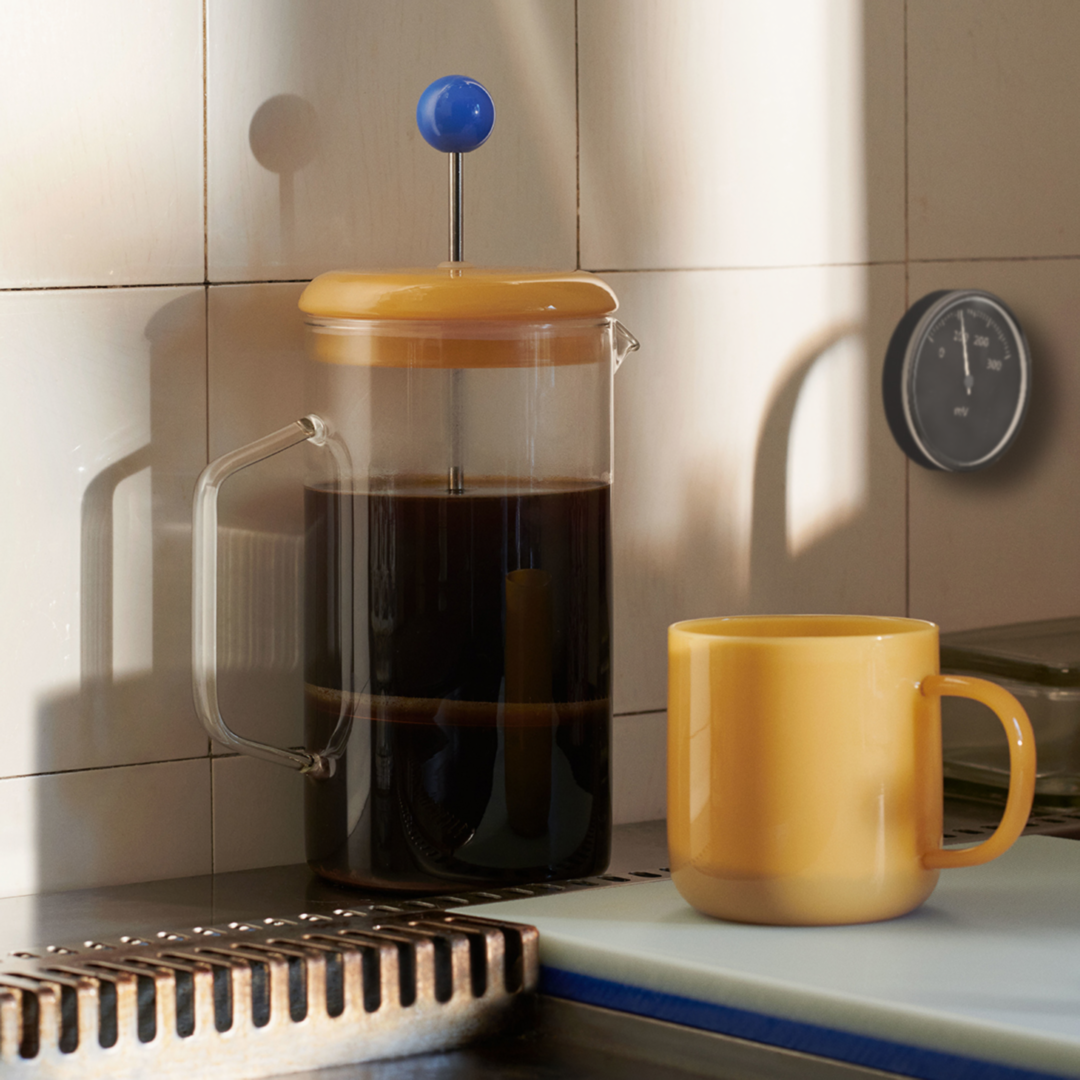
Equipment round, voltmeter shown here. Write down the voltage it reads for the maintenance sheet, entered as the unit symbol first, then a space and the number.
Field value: mV 100
